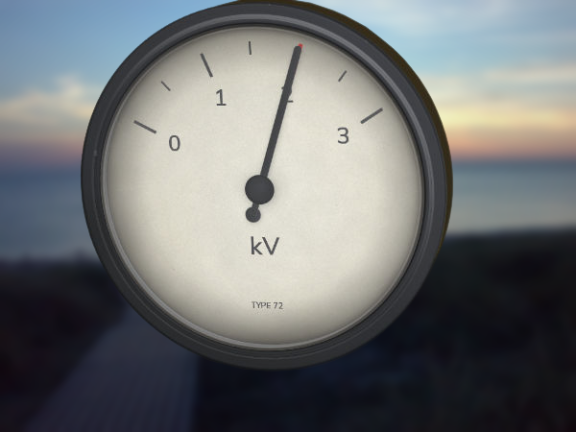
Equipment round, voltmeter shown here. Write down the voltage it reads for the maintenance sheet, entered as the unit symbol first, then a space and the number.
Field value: kV 2
